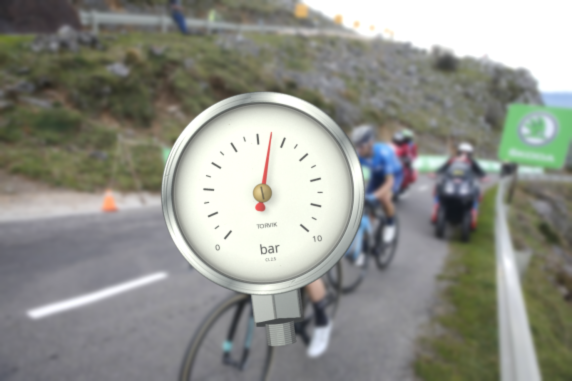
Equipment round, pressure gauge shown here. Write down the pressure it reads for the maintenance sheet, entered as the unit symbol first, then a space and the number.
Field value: bar 5.5
